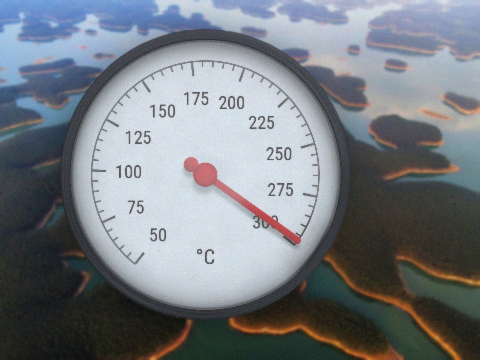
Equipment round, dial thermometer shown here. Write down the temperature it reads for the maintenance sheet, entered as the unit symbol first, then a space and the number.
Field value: °C 297.5
